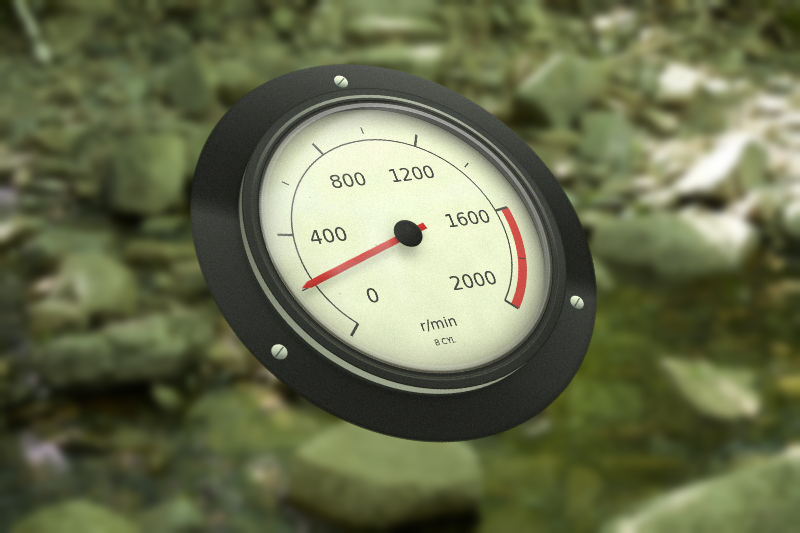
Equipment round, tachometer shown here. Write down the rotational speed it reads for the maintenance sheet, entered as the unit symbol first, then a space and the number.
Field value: rpm 200
